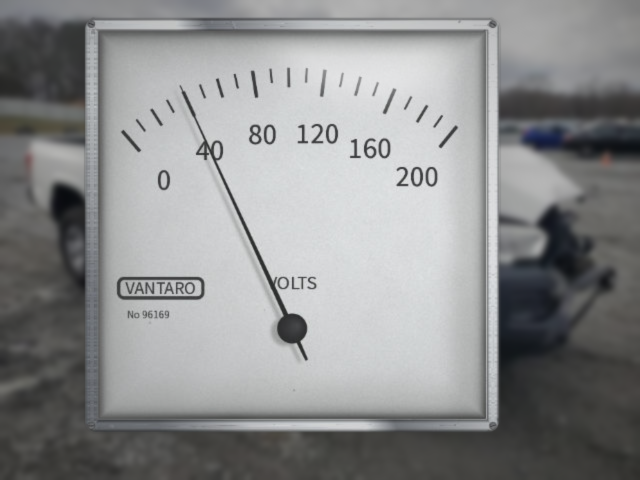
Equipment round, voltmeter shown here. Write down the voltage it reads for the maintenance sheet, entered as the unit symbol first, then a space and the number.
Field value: V 40
